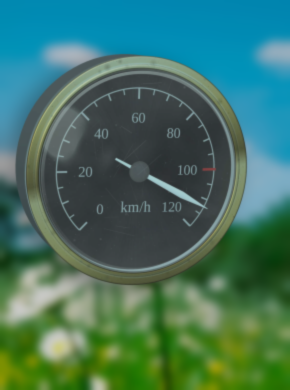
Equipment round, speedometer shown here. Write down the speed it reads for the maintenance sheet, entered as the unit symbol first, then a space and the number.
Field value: km/h 112.5
